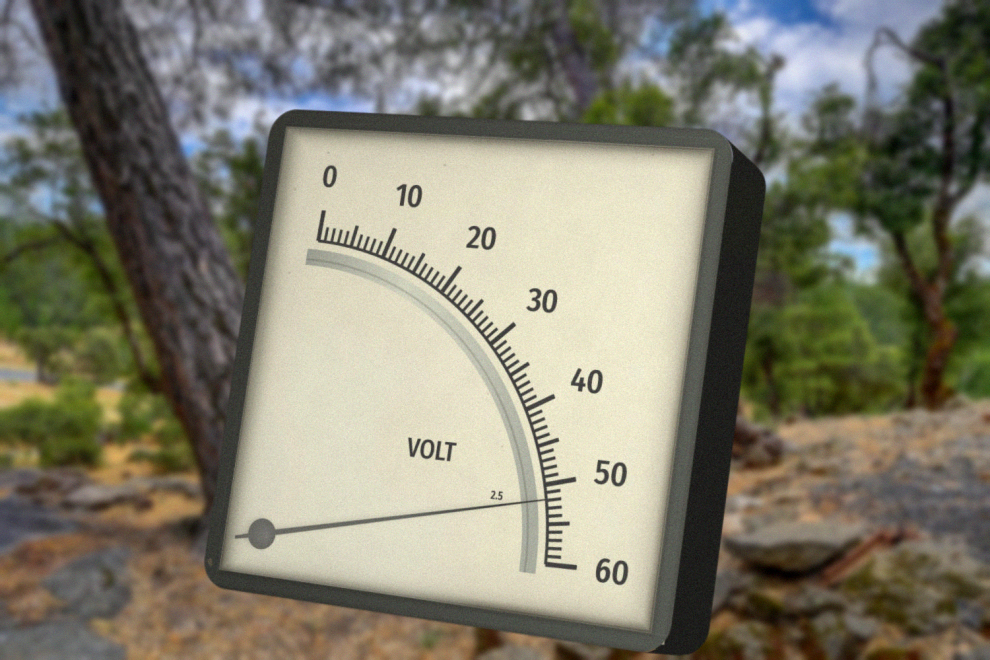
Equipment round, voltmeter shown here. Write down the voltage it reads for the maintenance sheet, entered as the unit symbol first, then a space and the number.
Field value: V 52
